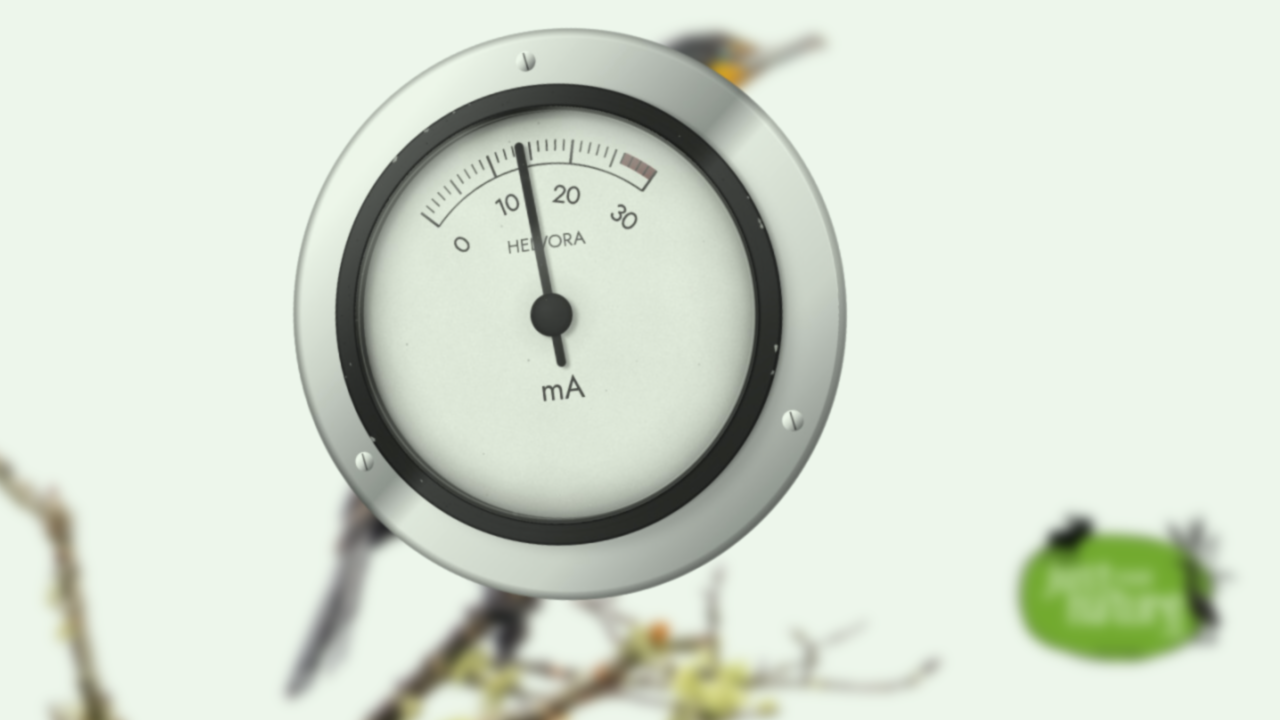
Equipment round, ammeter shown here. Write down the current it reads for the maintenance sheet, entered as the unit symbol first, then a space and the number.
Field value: mA 14
